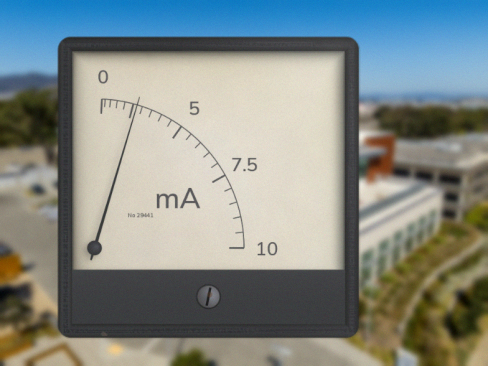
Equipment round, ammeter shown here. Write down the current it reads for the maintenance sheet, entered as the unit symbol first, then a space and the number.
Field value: mA 2.75
